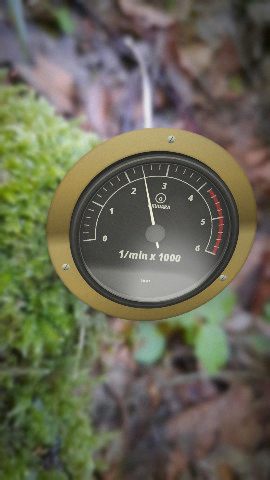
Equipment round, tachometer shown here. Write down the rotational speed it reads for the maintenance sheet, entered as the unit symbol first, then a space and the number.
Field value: rpm 2400
